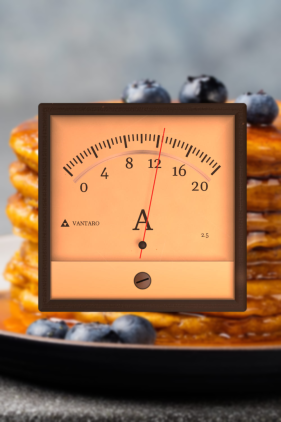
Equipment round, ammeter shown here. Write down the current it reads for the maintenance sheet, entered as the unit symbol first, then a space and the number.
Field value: A 12.5
